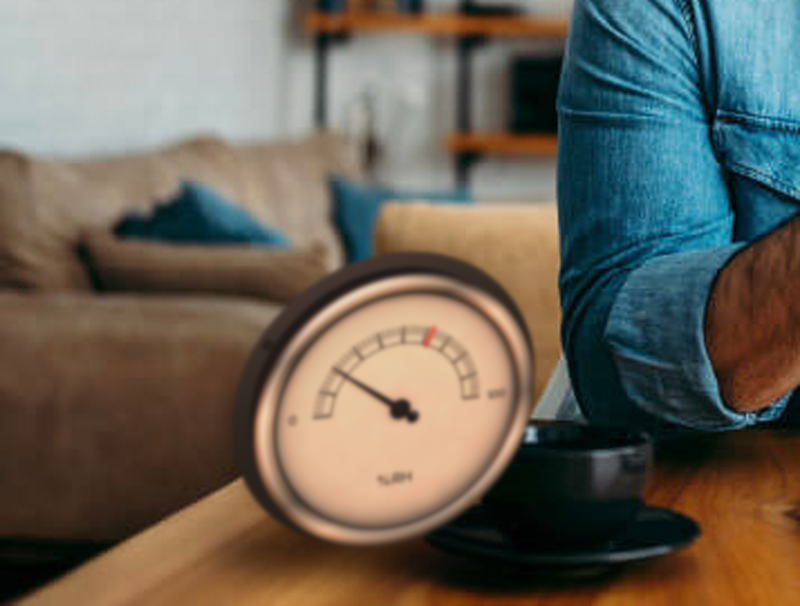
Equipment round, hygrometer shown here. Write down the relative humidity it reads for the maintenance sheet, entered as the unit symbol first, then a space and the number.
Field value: % 20
